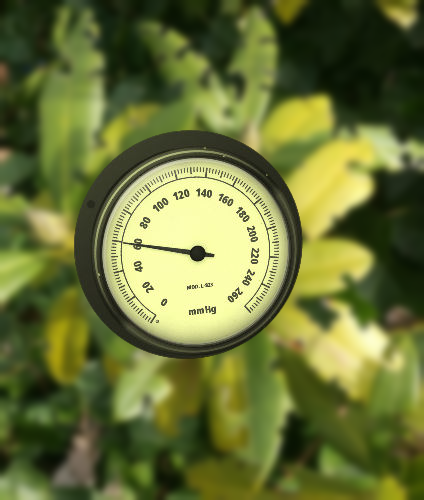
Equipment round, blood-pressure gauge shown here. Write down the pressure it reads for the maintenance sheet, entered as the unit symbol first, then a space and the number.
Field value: mmHg 60
